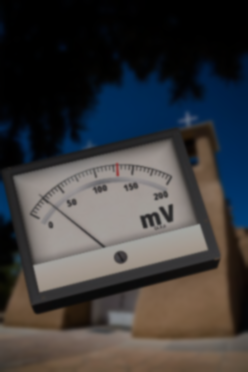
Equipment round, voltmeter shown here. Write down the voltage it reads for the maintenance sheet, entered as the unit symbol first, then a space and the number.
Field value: mV 25
